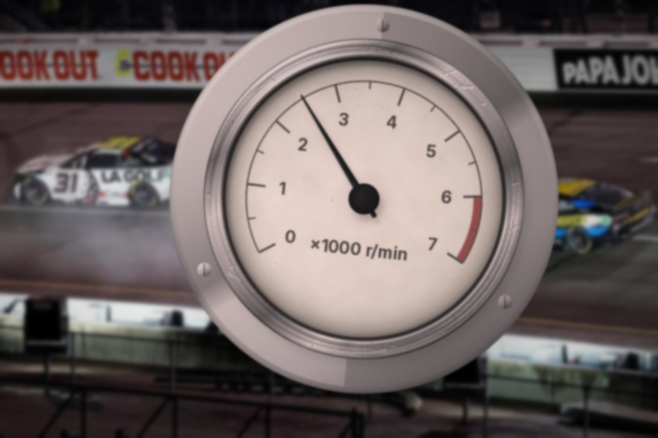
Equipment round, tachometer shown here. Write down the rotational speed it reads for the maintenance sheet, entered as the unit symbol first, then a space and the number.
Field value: rpm 2500
